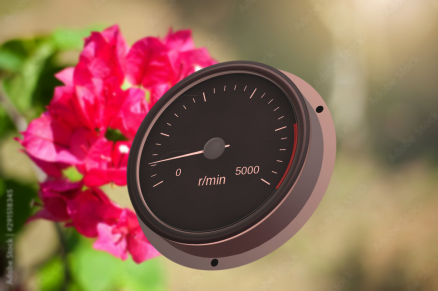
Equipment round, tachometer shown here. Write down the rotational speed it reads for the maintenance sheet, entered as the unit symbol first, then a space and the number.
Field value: rpm 400
